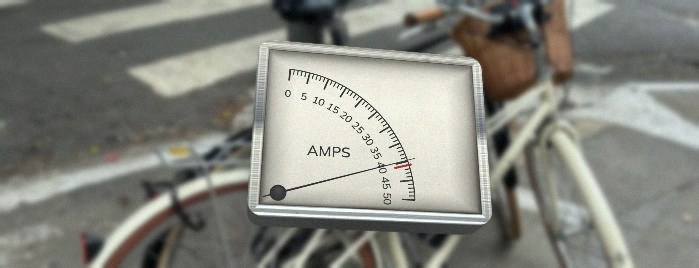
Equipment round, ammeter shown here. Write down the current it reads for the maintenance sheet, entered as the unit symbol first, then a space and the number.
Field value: A 40
